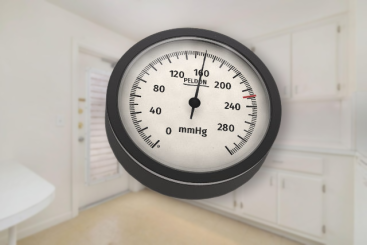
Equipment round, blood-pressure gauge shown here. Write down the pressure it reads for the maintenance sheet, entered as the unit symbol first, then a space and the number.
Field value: mmHg 160
